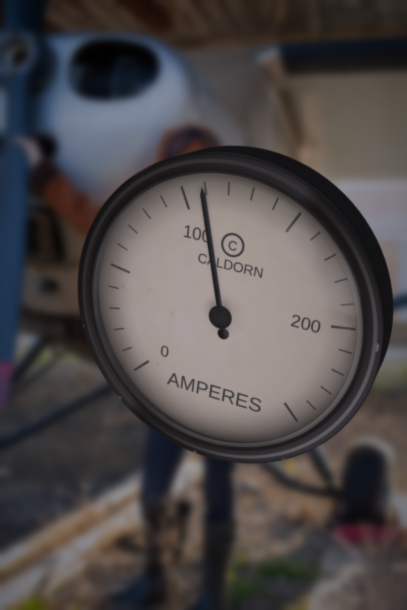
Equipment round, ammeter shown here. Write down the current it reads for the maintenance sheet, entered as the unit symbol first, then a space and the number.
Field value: A 110
